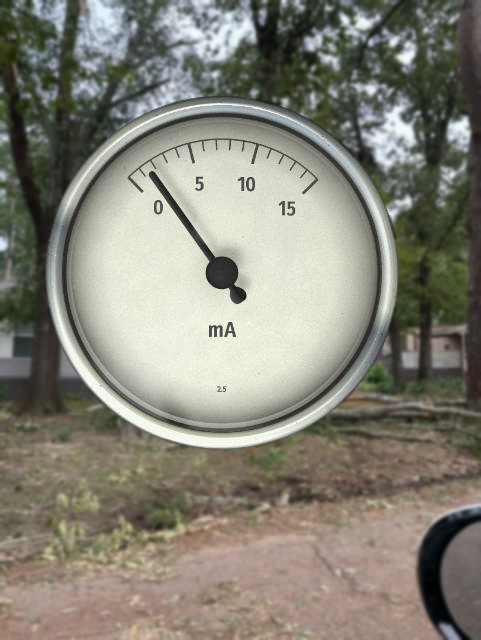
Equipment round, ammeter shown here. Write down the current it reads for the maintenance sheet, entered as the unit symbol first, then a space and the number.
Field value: mA 1.5
